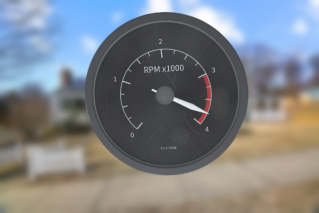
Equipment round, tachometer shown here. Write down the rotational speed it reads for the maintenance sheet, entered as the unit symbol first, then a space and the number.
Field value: rpm 3750
